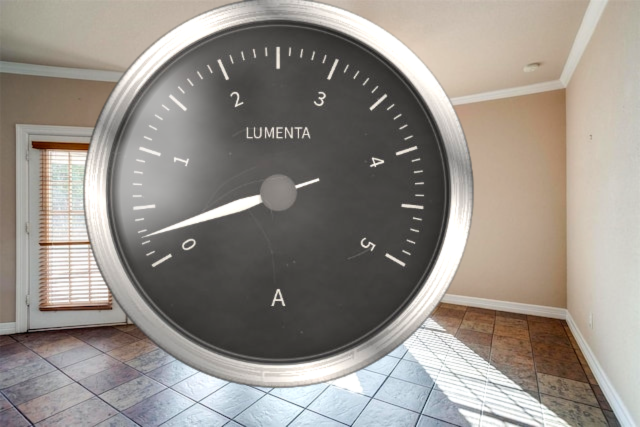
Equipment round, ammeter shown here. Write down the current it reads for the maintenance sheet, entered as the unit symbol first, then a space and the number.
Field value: A 0.25
